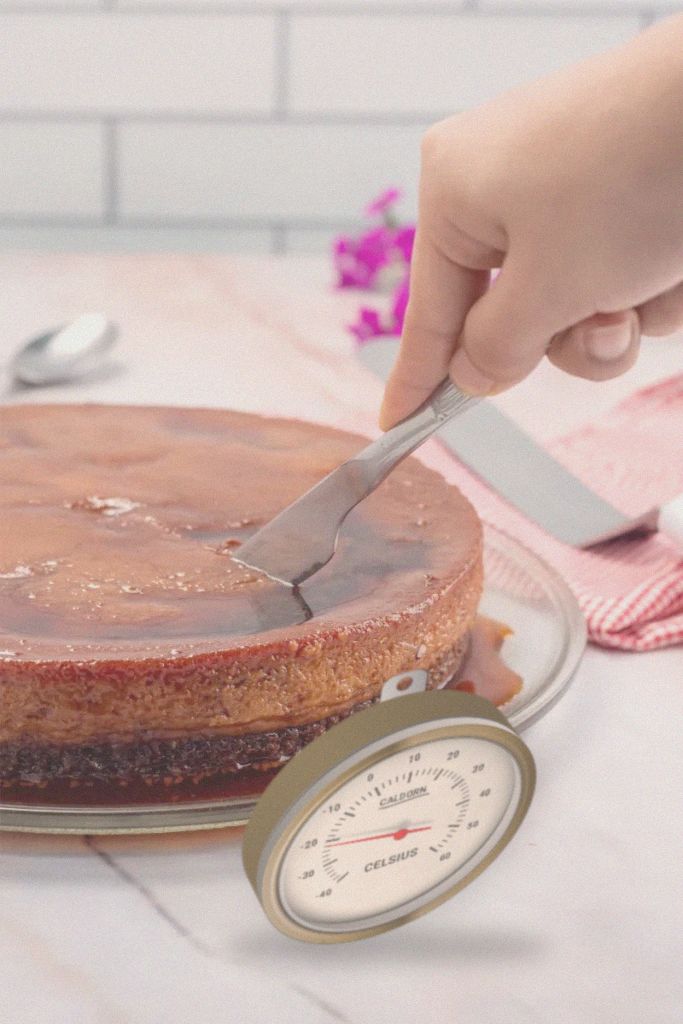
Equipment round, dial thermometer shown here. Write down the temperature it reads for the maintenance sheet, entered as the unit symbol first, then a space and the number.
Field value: °C -20
